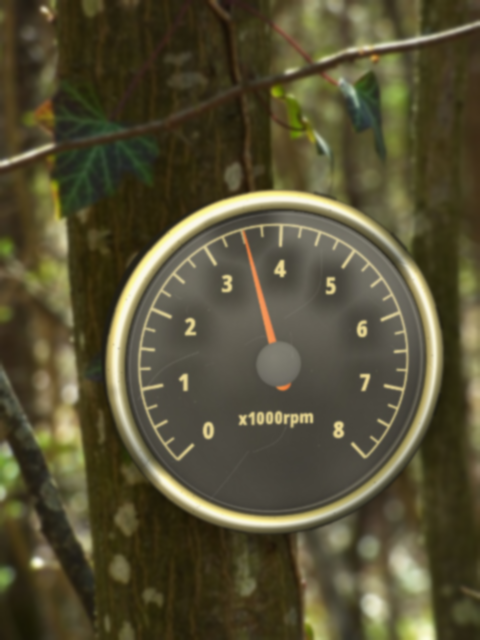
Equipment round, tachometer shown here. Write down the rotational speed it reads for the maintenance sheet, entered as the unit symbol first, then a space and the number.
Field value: rpm 3500
